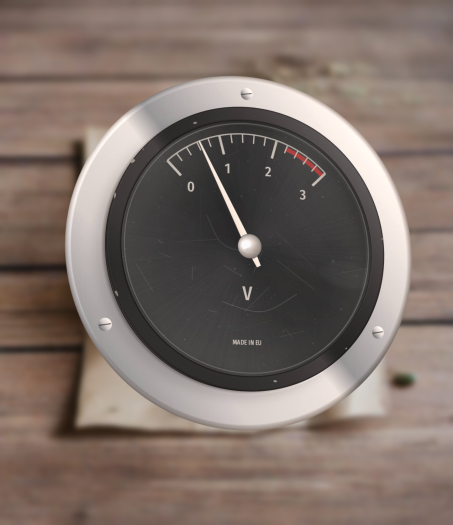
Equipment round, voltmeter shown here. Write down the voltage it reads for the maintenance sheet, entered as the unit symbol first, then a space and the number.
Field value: V 0.6
